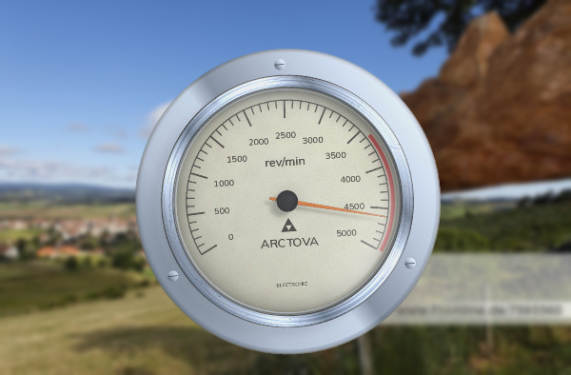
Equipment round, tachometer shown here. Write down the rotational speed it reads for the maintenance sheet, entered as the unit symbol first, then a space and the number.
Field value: rpm 4600
